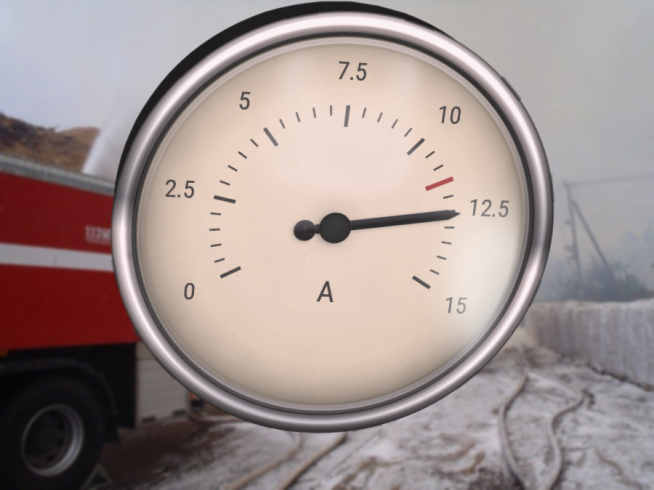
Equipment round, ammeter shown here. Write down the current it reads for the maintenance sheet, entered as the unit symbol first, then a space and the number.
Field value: A 12.5
